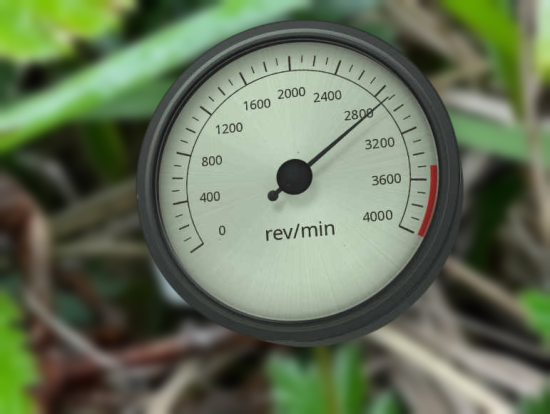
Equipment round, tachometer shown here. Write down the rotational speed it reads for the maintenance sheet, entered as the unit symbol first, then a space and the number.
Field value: rpm 2900
